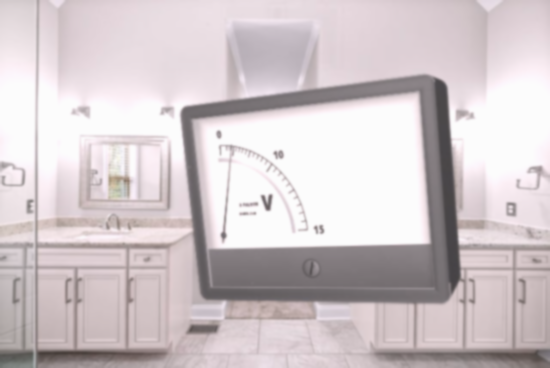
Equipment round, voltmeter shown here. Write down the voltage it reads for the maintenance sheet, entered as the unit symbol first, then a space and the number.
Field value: V 5
